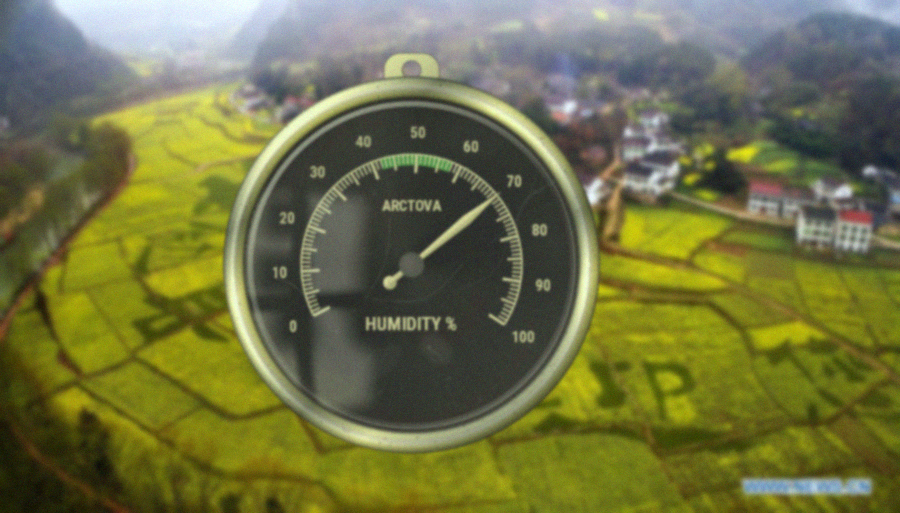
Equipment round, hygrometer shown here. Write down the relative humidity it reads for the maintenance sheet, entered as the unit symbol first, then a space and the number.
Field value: % 70
